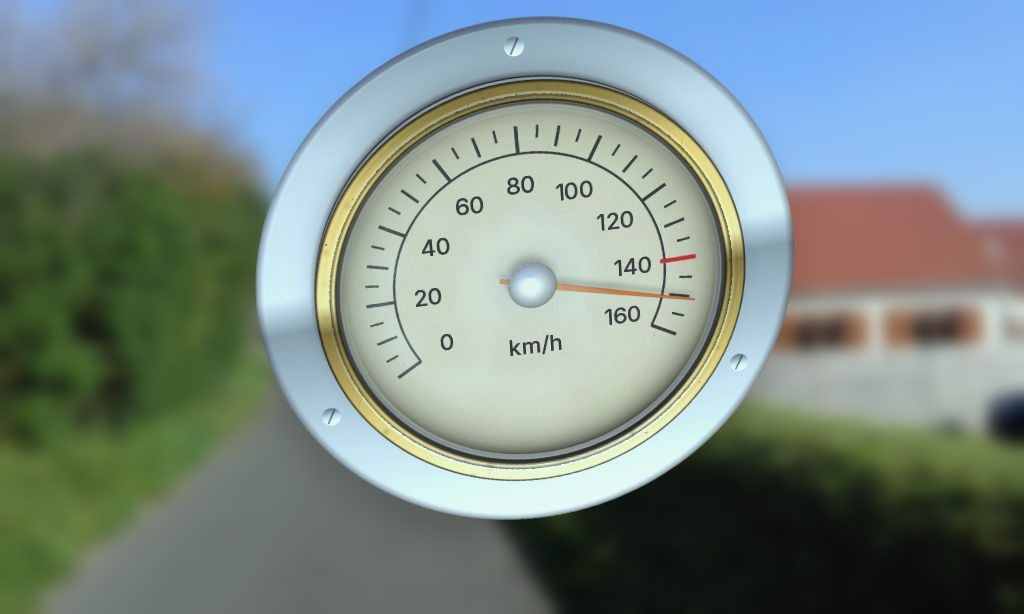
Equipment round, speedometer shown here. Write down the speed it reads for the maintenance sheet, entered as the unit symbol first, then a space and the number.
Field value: km/h 150
